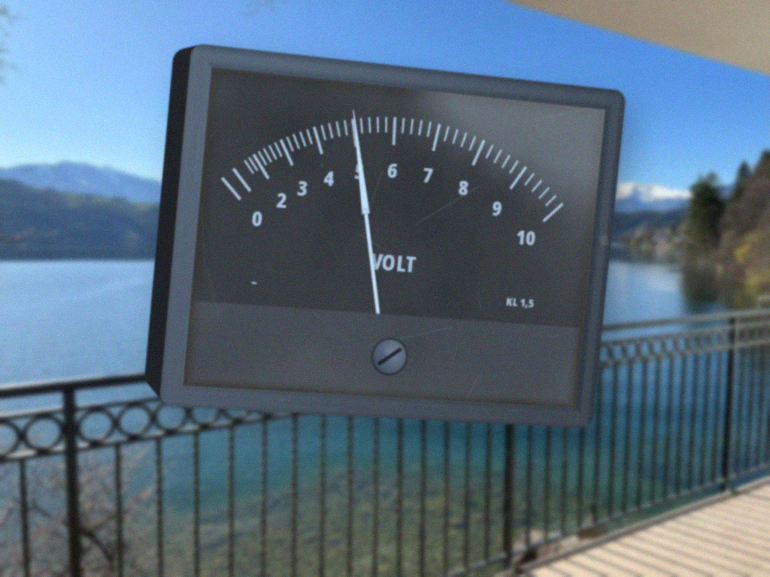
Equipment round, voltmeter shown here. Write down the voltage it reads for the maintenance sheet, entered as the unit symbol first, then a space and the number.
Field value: V 5
